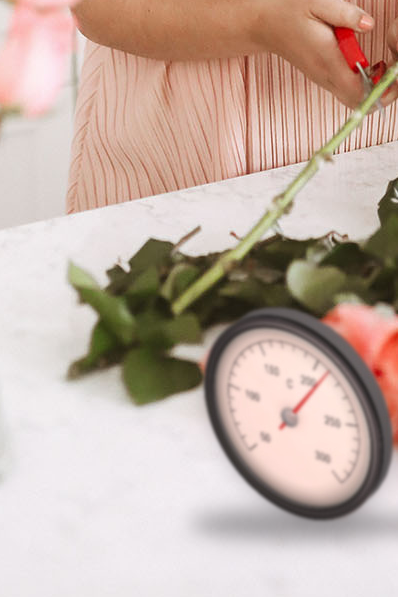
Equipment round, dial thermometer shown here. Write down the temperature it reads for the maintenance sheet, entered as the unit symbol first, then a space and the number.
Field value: °C 210
